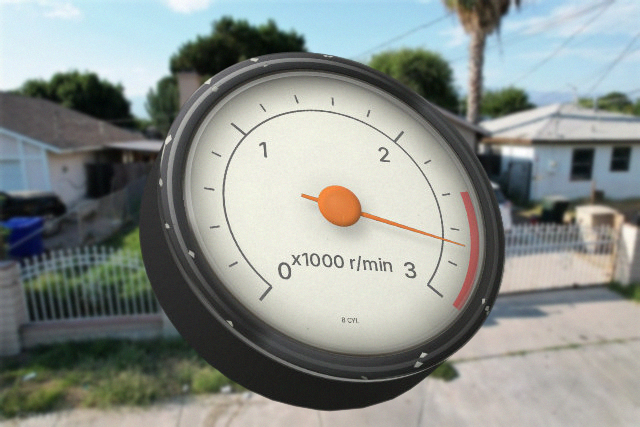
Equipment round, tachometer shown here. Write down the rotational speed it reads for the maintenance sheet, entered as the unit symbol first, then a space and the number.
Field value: rpm 2700
